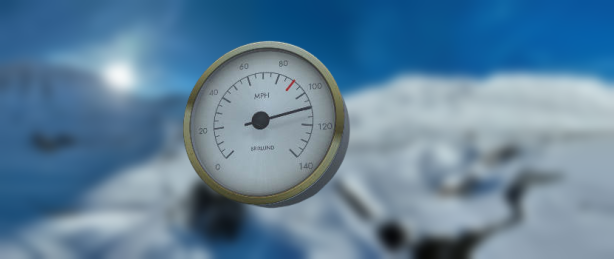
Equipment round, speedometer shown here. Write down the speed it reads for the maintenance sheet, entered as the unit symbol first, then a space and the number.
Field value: mph 110
